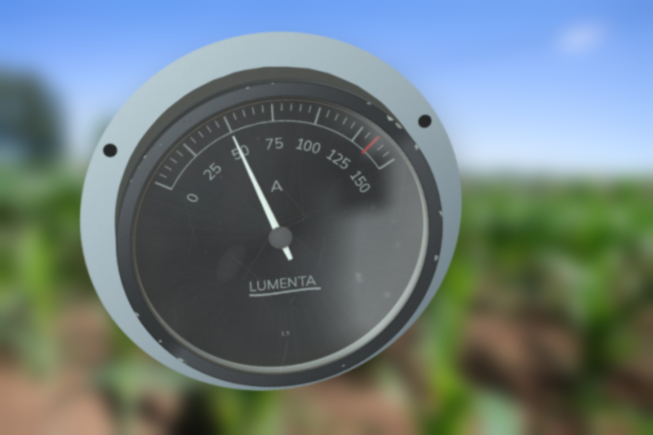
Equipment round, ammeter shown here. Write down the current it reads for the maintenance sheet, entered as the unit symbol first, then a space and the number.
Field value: A 50
